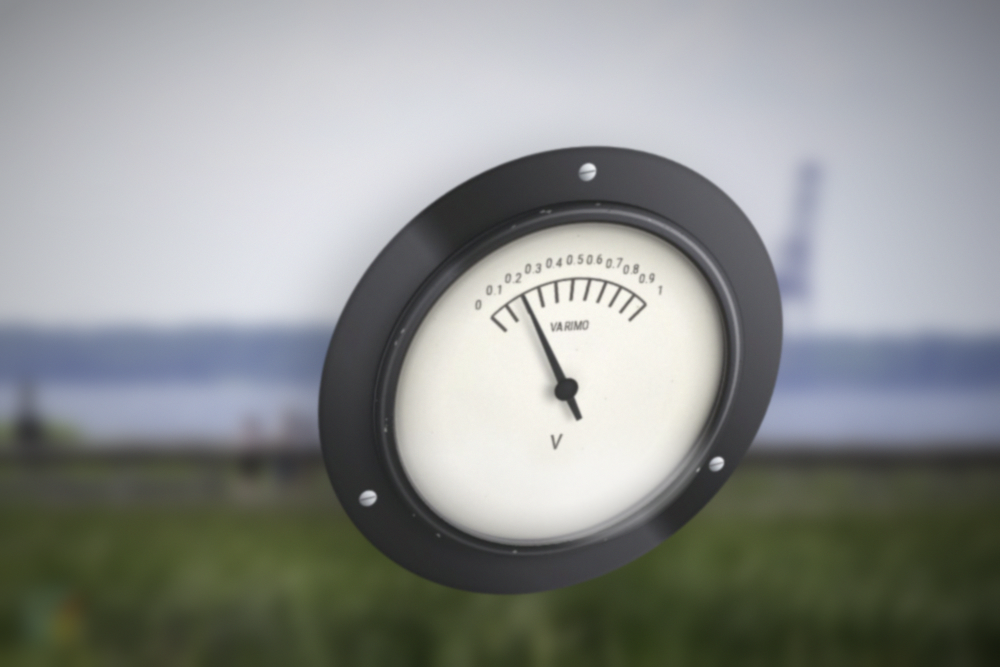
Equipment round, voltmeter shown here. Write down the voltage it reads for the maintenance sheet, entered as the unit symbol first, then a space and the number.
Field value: V 0.2
